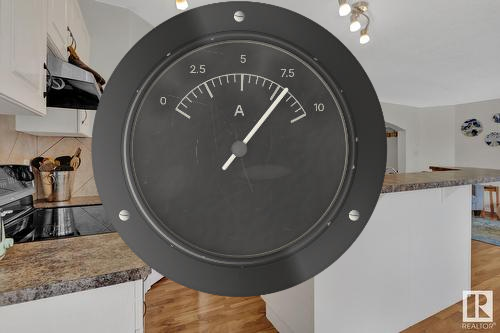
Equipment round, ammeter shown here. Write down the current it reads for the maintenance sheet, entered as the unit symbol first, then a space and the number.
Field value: A 8
